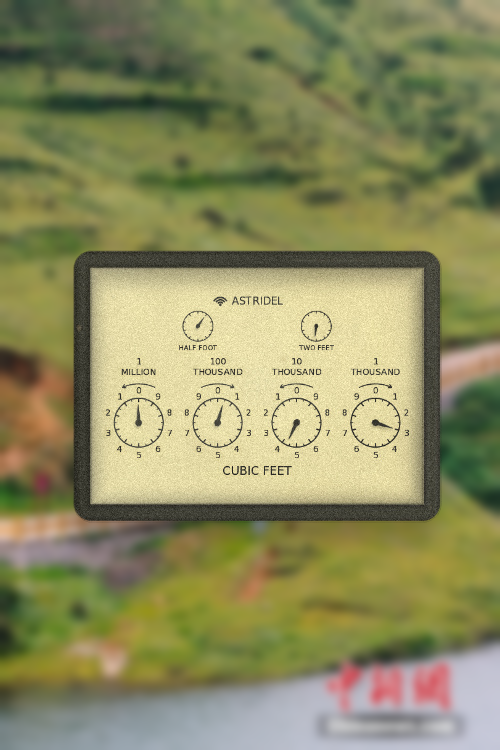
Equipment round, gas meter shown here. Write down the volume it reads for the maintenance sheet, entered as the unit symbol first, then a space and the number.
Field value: ft³ 4300
